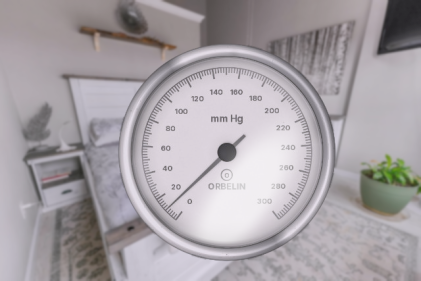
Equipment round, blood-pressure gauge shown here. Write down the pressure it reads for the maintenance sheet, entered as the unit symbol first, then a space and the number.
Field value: mmHg 10
